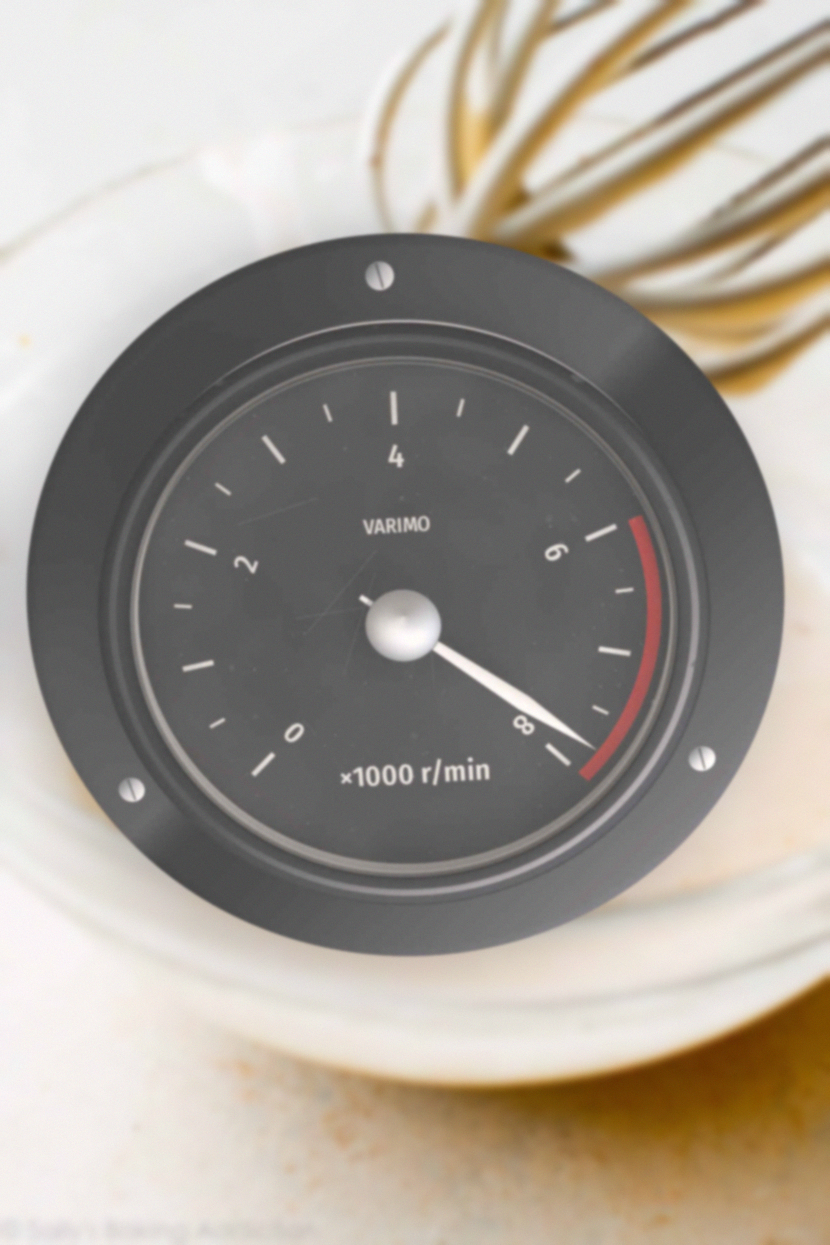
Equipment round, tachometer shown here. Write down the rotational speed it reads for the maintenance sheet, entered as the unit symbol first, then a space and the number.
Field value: rpm 7750
